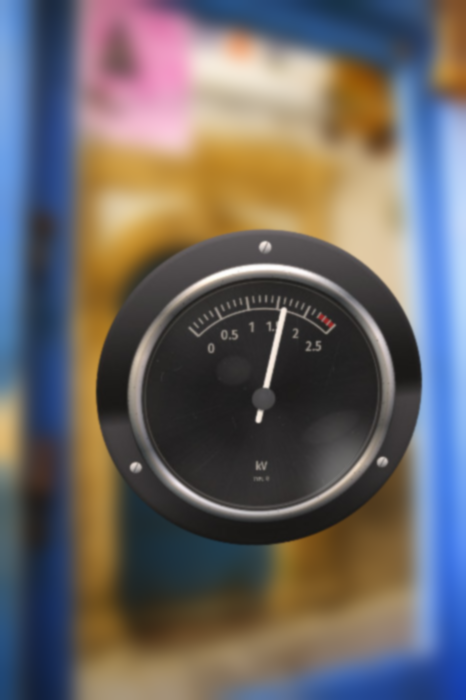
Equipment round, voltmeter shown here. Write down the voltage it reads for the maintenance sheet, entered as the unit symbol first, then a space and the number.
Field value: kV 1.6
